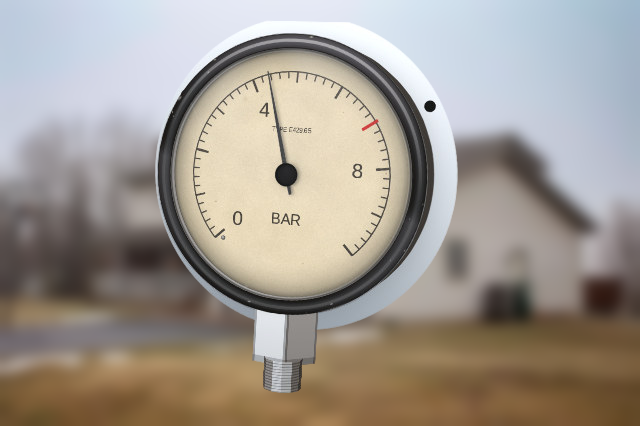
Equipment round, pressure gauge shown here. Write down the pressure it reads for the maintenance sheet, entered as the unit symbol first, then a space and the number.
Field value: bar 4.4
